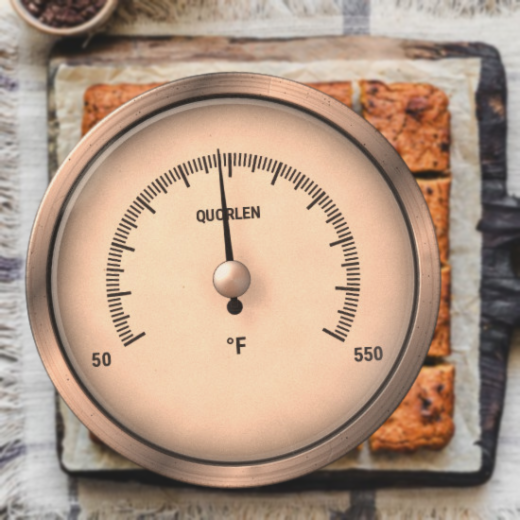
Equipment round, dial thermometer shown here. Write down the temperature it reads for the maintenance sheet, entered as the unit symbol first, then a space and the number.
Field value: °F 290
